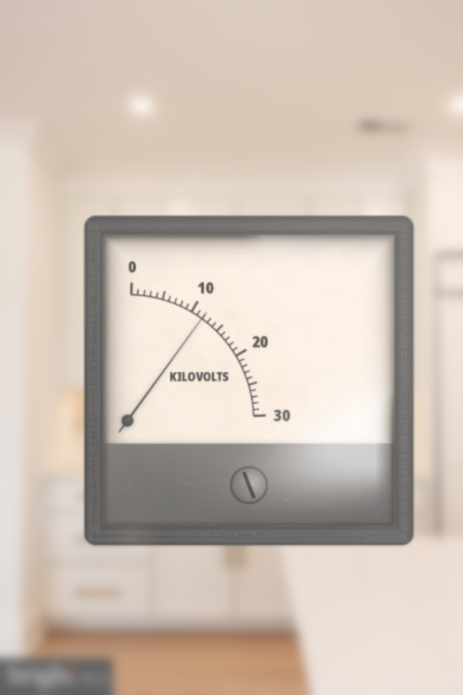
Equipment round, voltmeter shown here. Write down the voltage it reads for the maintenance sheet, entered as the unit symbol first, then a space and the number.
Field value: kV 12
